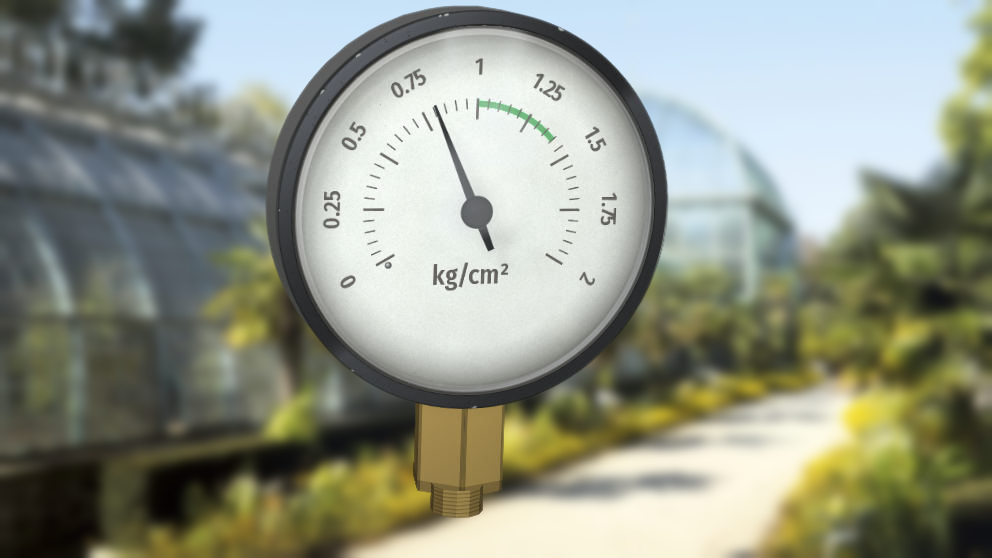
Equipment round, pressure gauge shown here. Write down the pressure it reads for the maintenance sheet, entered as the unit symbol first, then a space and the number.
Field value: kg/cm² 0.8
